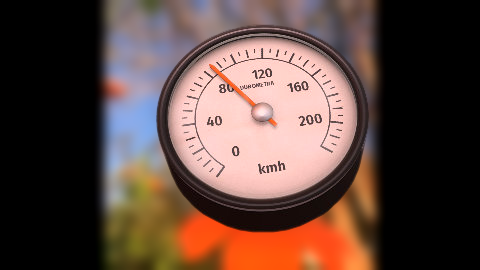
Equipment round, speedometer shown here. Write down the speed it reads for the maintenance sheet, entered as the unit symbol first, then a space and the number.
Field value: km/h 85
